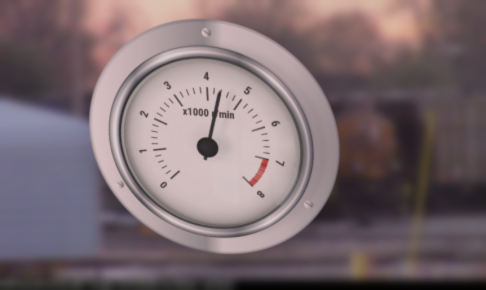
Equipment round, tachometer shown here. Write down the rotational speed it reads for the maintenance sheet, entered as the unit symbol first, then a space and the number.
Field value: rpm 4400
